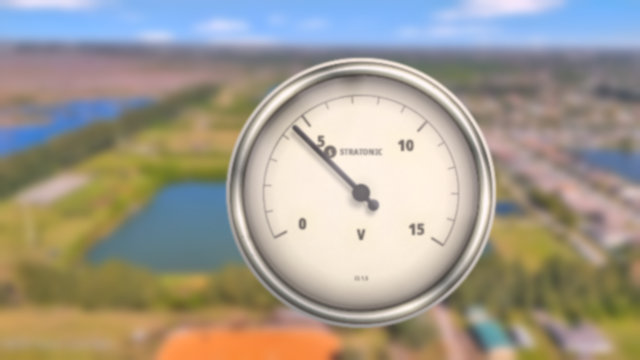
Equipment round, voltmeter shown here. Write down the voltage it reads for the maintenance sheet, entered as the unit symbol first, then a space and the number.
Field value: V 4.5
